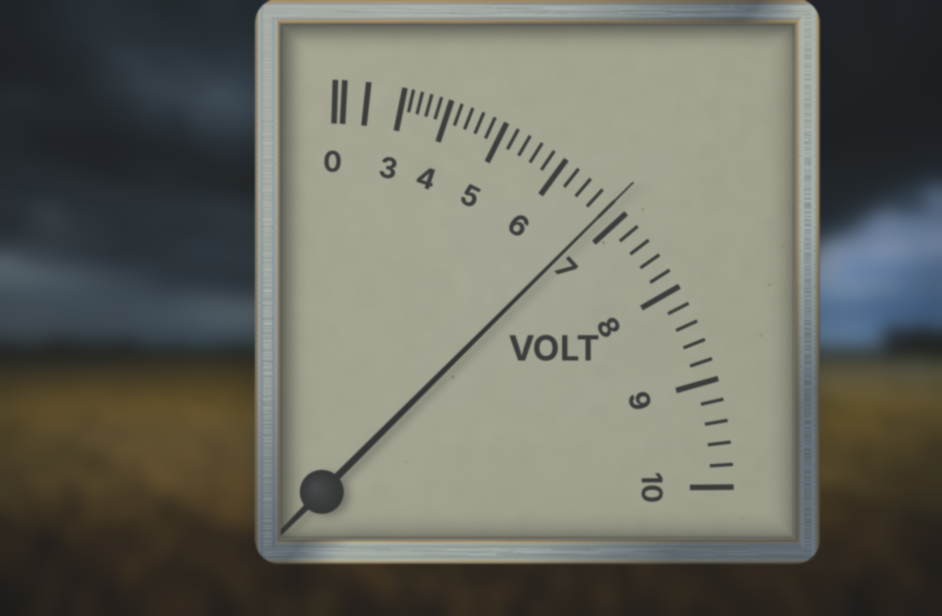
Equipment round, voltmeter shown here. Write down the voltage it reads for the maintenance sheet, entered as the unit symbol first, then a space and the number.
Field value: V 6.8
